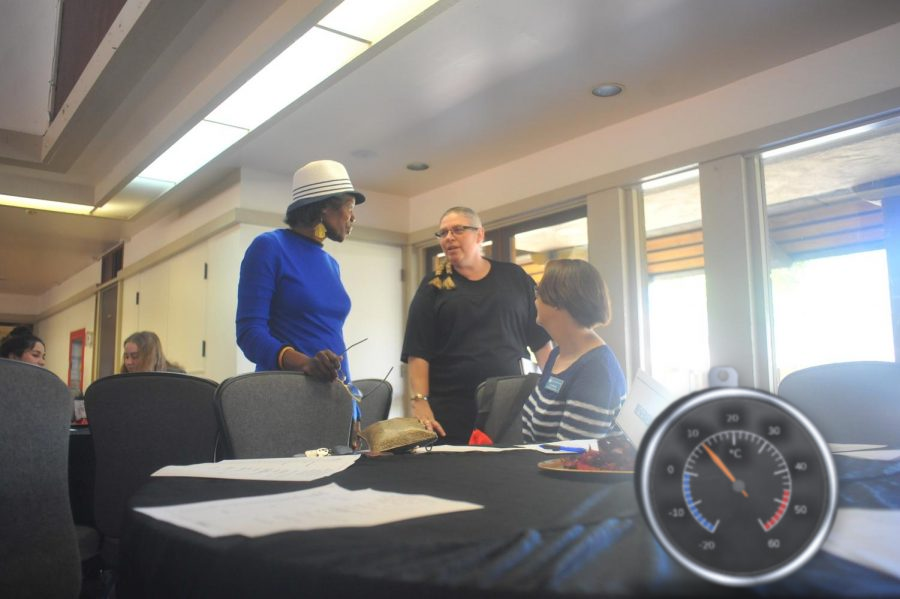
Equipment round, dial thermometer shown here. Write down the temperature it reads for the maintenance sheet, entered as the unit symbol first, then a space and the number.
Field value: °C 10
